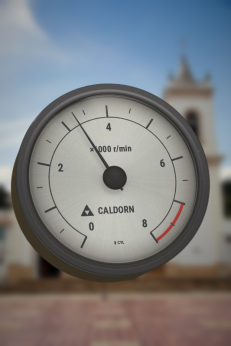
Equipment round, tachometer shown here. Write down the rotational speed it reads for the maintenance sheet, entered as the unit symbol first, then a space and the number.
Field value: rpm 3250
